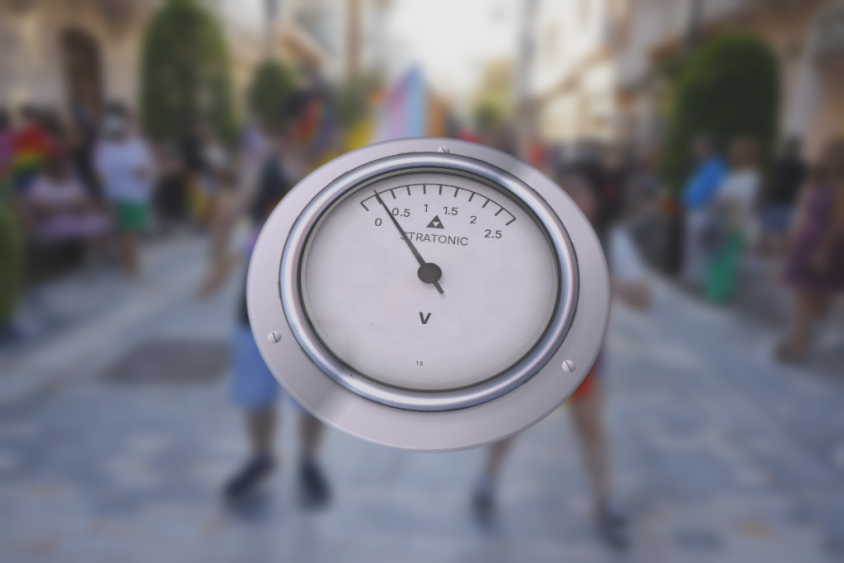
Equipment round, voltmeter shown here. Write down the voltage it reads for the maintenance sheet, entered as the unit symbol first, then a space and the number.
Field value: V 0.25
